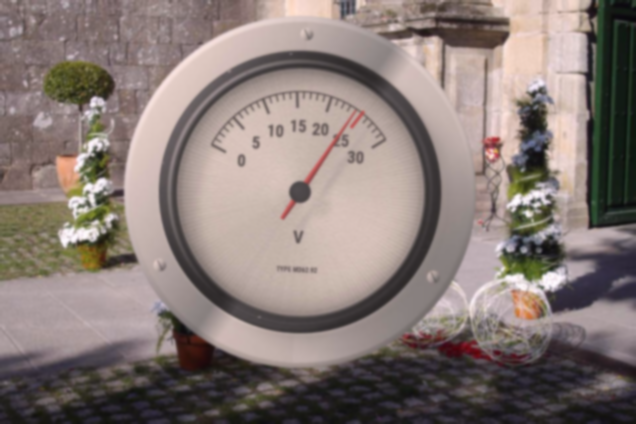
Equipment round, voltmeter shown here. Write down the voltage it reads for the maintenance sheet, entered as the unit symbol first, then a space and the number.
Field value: V 24
